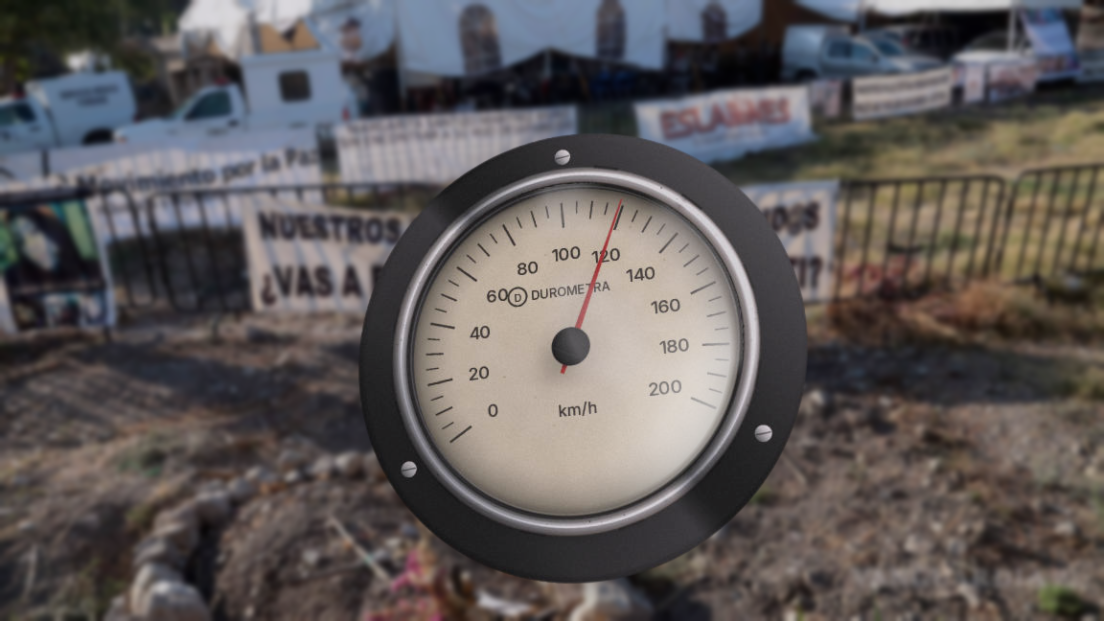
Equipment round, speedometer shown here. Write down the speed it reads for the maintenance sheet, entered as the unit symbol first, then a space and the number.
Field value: km/h 120
